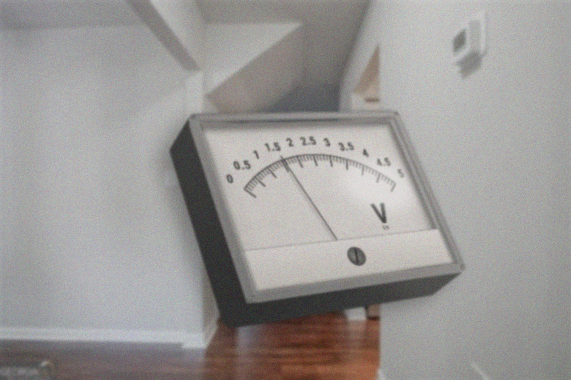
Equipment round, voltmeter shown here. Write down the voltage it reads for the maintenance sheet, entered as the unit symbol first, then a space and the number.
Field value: V 1.5
